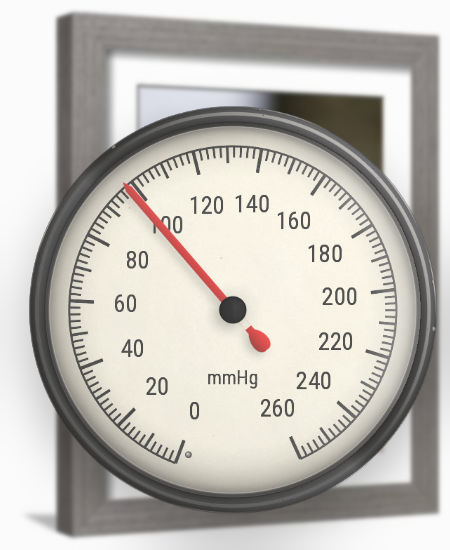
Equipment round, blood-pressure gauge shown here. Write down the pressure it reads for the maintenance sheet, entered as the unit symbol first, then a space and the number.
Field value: mmHg 98
